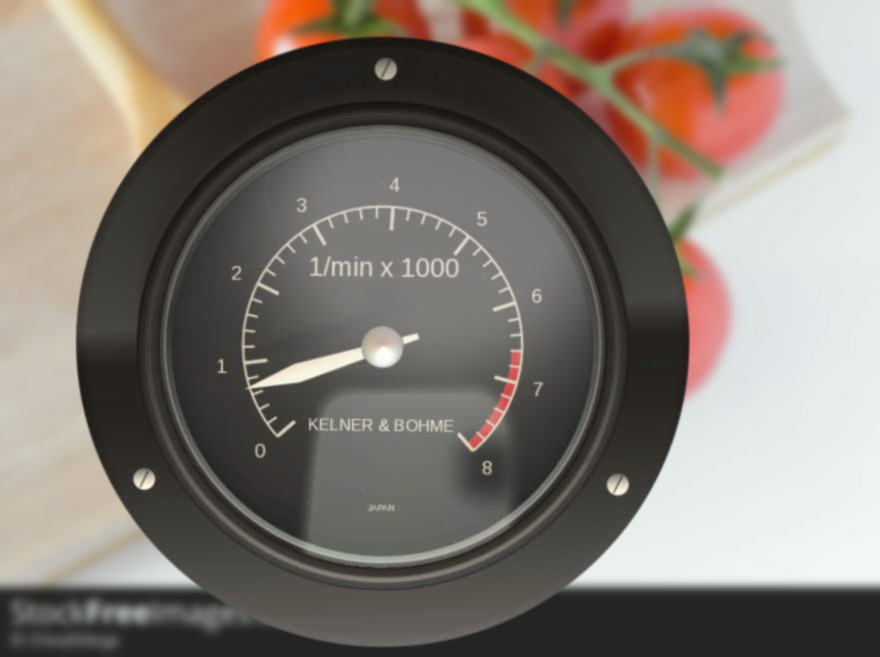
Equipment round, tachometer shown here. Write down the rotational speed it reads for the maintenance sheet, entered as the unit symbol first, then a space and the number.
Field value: rpm 700
